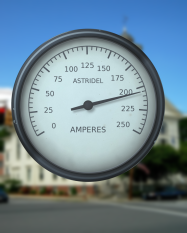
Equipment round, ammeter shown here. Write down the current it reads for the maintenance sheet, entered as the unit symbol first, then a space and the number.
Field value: A 205
